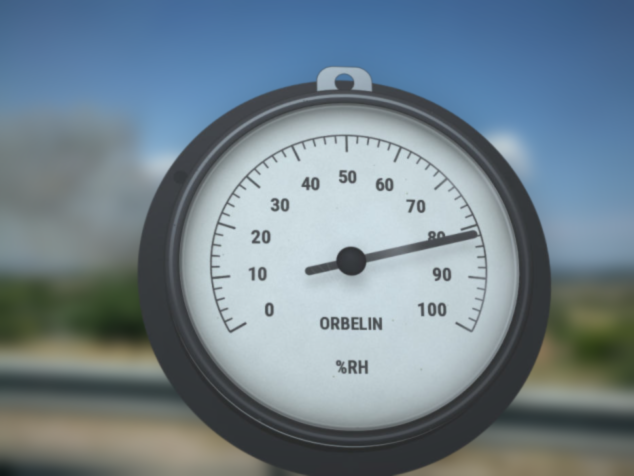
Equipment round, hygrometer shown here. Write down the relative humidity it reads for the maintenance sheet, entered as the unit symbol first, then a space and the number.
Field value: % 82
